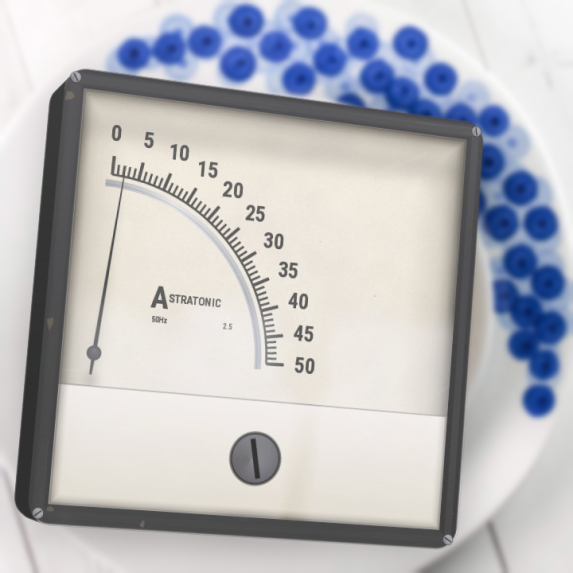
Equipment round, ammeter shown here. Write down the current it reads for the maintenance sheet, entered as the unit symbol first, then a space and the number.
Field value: A 2
